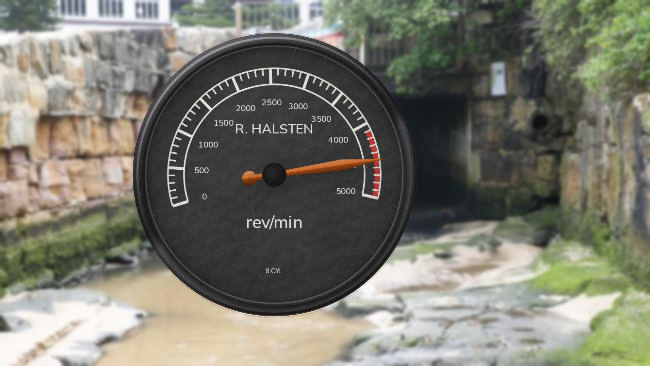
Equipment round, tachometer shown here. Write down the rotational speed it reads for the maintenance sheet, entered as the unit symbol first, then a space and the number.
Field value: rpm 4500
